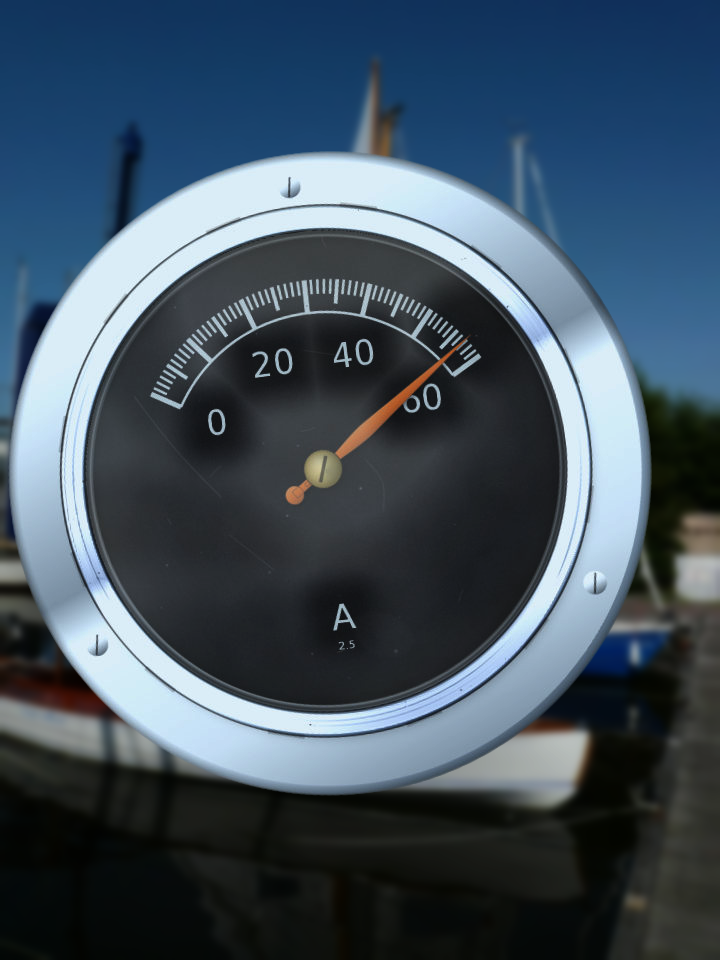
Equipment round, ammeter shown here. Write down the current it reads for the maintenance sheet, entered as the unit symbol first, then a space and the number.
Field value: A 57
